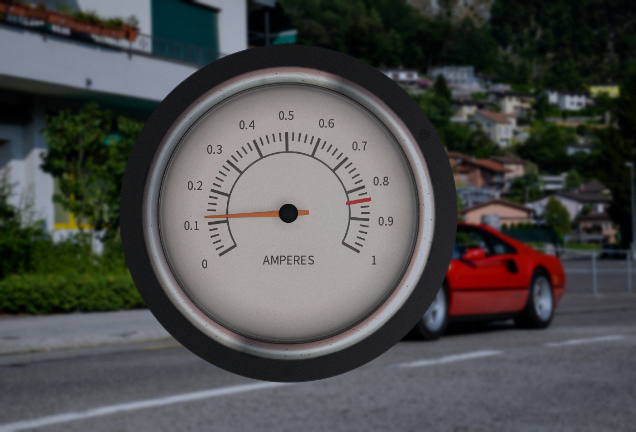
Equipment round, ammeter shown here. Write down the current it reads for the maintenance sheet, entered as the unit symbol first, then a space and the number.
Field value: A 0.12
